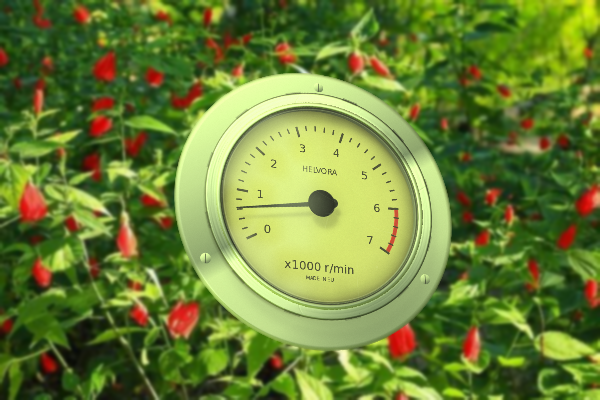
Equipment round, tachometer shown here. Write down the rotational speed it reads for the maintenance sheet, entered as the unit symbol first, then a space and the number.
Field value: rpm 600
